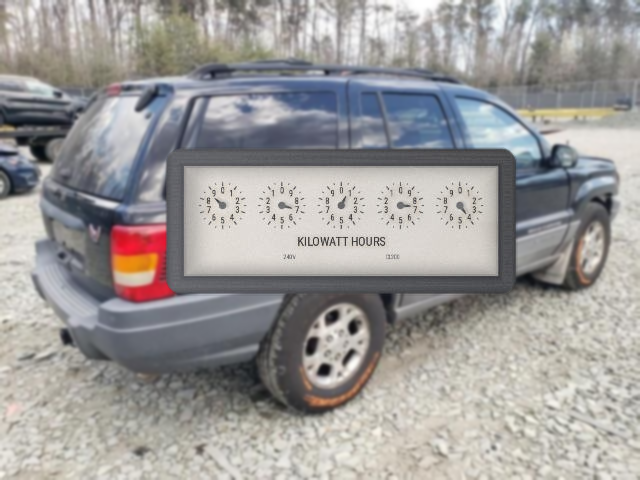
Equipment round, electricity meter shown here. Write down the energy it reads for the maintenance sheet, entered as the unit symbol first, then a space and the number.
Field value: kWh 87074
